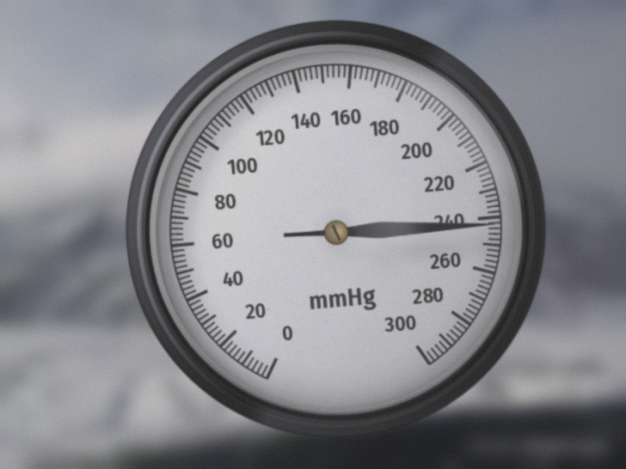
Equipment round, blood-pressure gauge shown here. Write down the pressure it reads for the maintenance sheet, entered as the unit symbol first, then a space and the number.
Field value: mmHg 242
